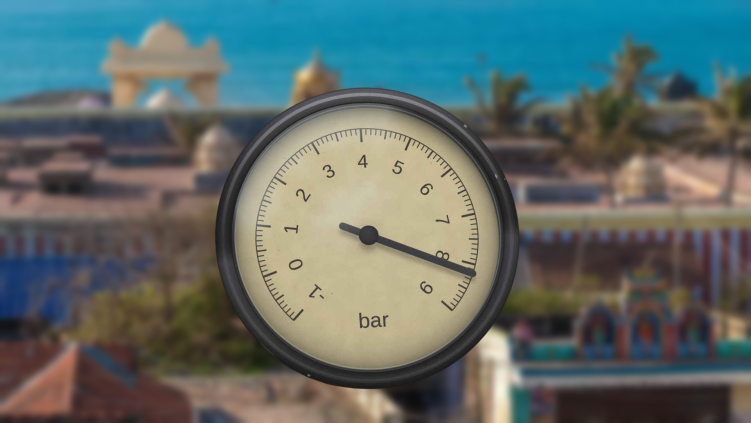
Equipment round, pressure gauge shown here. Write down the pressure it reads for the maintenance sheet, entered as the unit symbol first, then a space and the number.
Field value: bar 8.2
